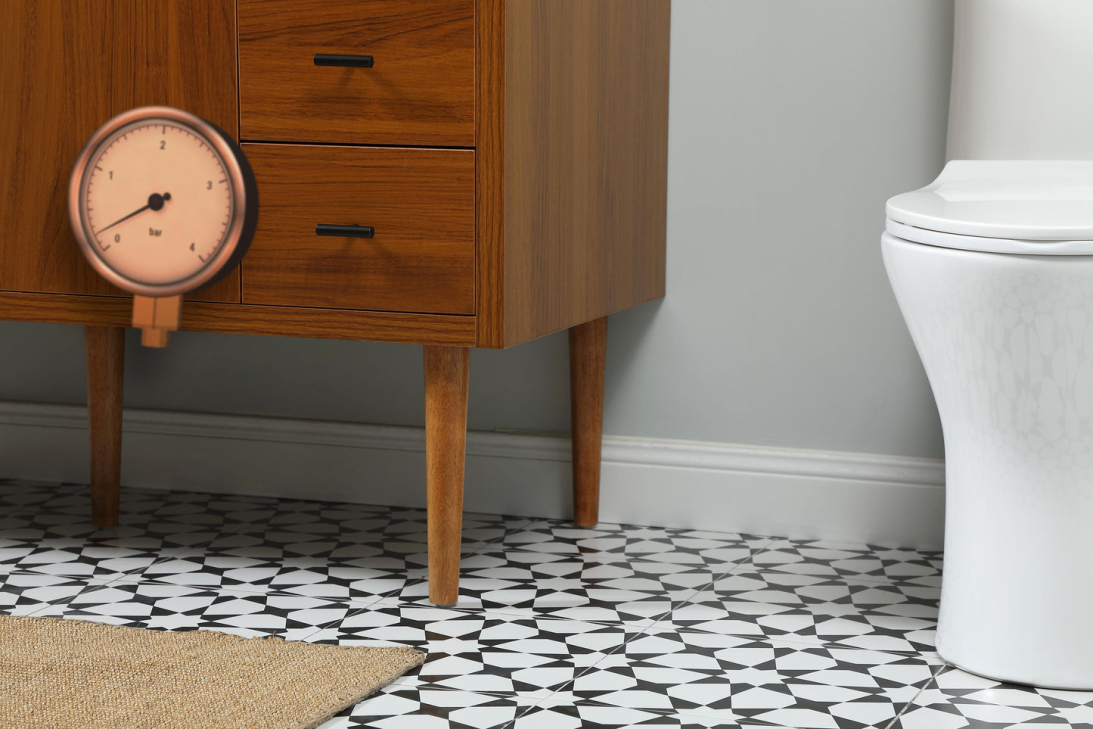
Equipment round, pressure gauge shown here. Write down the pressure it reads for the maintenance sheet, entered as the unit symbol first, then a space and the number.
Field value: bar 0.2
